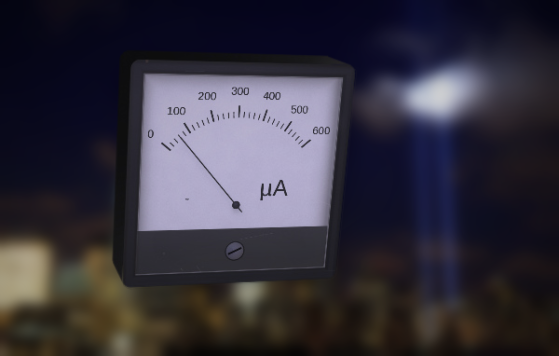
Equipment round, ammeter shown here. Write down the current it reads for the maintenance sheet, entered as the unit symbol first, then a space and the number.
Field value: µA 60
